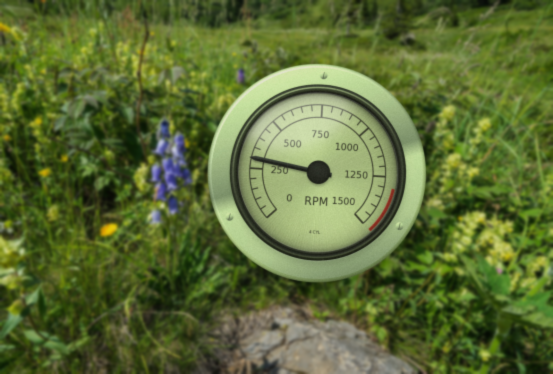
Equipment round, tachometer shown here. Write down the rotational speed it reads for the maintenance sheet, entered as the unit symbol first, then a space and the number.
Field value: rpm 300
